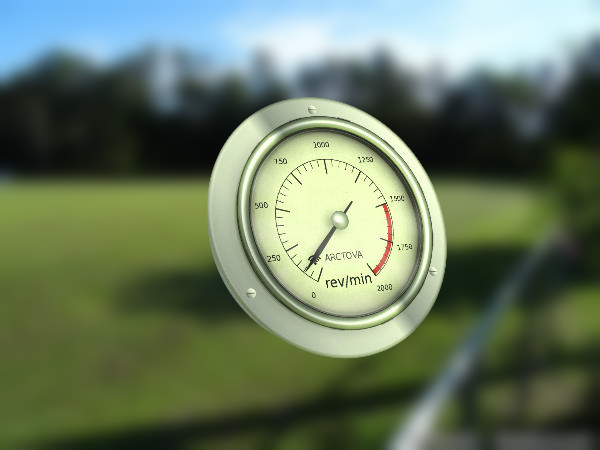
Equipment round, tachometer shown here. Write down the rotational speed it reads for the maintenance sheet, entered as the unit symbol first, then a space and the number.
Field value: rpm 100
